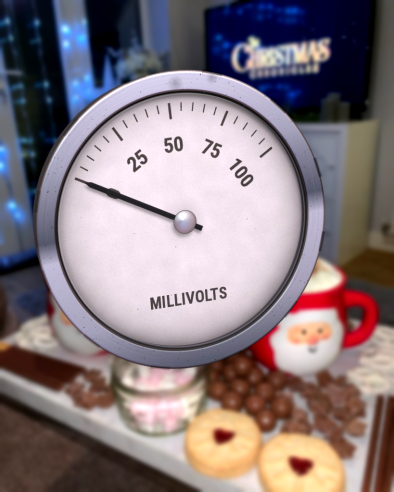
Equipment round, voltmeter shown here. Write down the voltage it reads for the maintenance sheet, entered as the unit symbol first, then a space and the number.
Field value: mV 0
